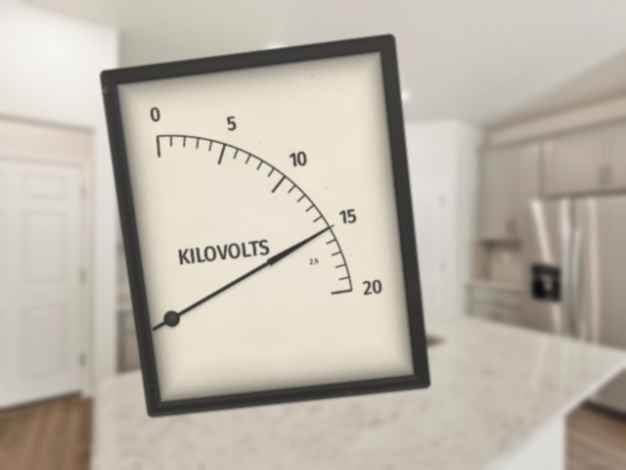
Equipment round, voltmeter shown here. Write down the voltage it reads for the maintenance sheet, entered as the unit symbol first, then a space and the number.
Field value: kV 15
